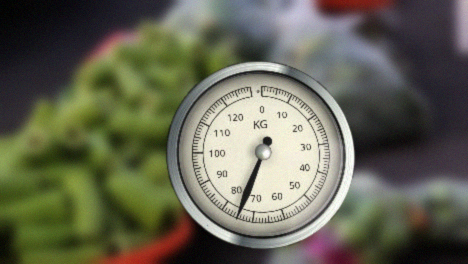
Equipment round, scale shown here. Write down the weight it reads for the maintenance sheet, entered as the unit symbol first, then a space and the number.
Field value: kg 75
